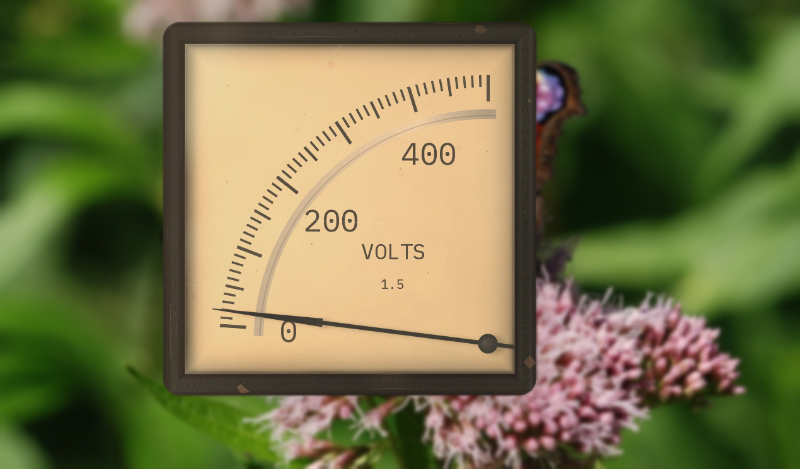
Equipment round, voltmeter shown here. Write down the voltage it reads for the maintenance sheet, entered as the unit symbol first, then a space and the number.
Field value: V 20
